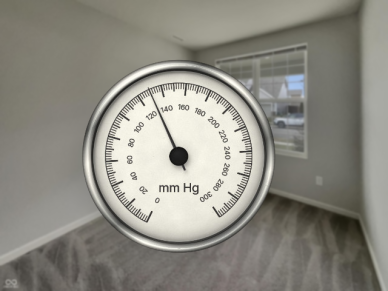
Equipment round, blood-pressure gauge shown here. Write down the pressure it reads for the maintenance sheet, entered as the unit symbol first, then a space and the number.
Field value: mmHg 130
